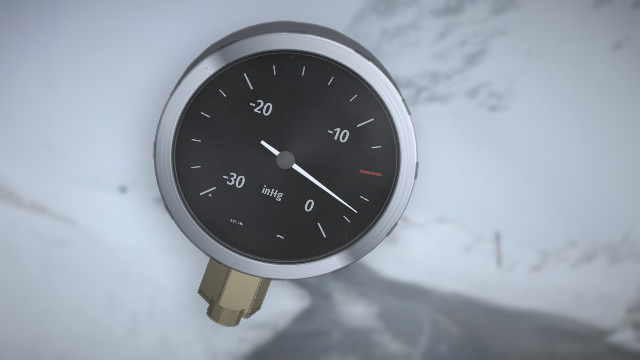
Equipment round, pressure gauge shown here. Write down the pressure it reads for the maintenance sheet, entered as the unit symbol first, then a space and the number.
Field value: inHg -3
